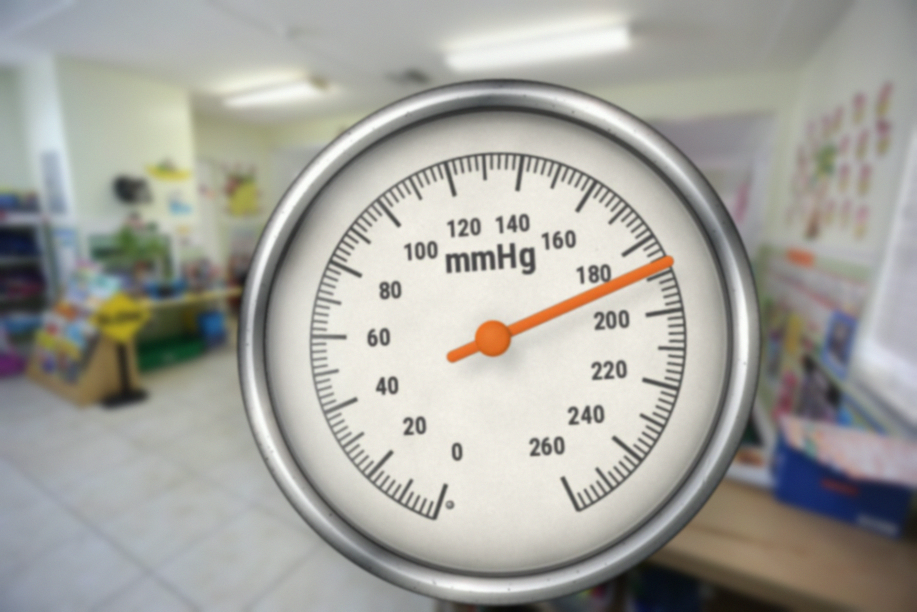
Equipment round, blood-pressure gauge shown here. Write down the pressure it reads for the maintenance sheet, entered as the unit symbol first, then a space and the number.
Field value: mmHg 188
